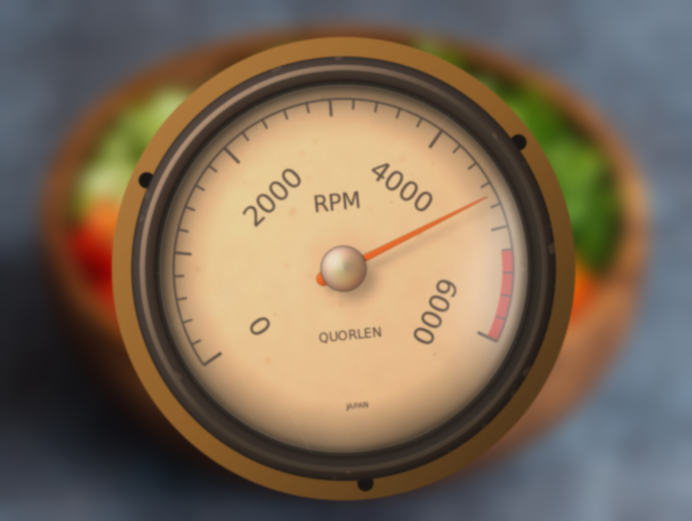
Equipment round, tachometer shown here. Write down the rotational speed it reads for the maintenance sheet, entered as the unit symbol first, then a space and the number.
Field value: rpm 4700
